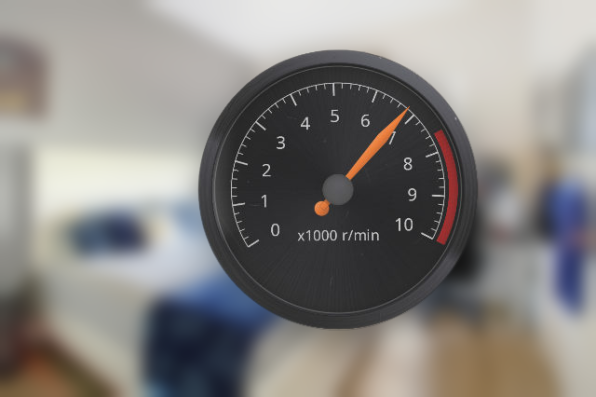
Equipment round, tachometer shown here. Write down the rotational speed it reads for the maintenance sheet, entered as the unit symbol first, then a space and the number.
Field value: rpm 6800
